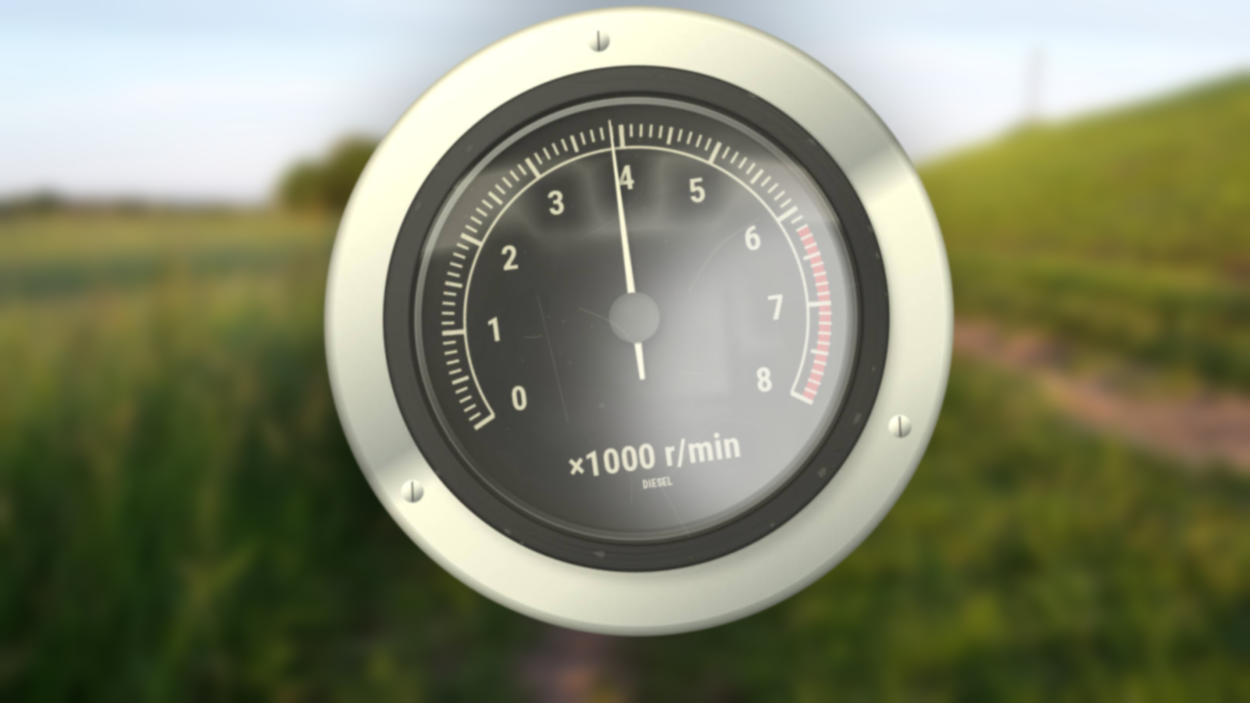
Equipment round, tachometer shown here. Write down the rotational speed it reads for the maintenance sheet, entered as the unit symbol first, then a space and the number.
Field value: rpm 3900
